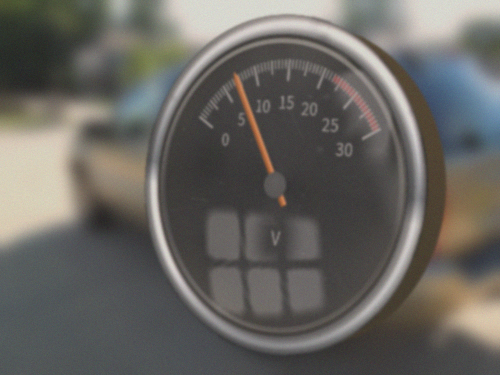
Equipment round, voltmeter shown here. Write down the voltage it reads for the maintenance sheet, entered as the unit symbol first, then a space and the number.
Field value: V 7.5
